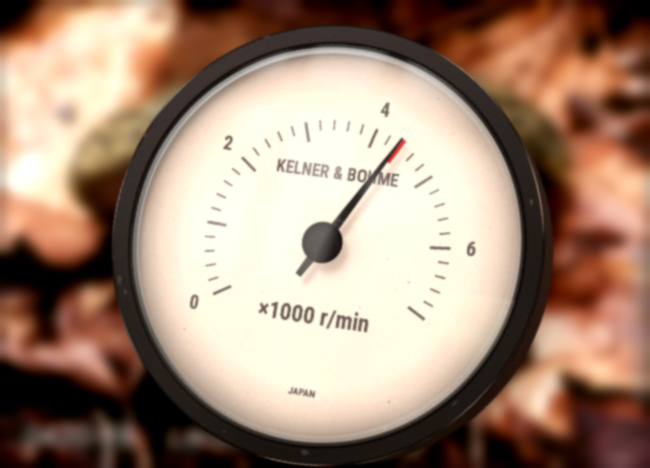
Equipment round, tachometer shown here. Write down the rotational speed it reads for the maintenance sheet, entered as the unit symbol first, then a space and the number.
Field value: rpm 4400
